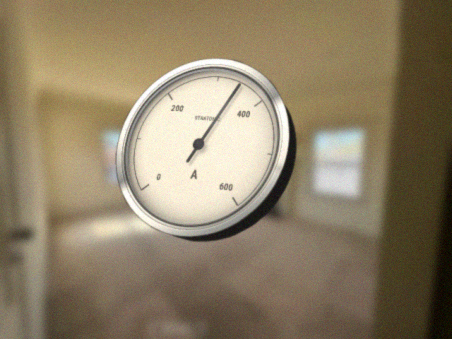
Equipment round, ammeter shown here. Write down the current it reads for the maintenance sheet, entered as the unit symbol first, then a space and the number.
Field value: A 350
